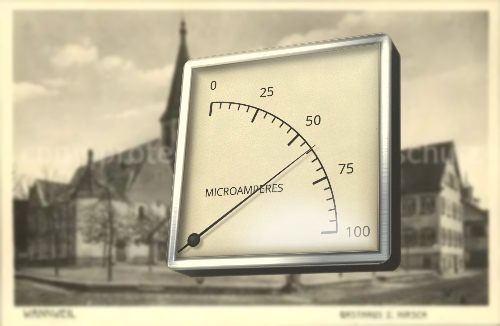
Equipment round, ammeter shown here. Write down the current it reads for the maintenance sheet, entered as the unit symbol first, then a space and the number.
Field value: µA 60
